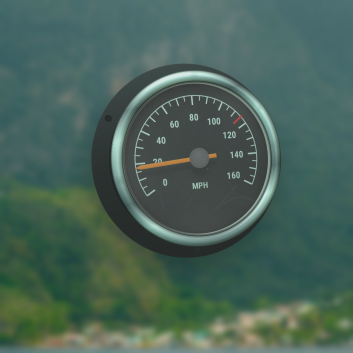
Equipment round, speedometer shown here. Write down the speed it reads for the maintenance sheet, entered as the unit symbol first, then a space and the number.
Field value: mph 17.5
